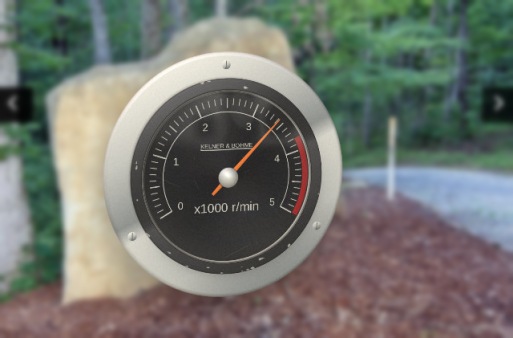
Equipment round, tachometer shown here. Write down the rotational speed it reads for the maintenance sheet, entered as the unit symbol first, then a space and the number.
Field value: rpm 3400
